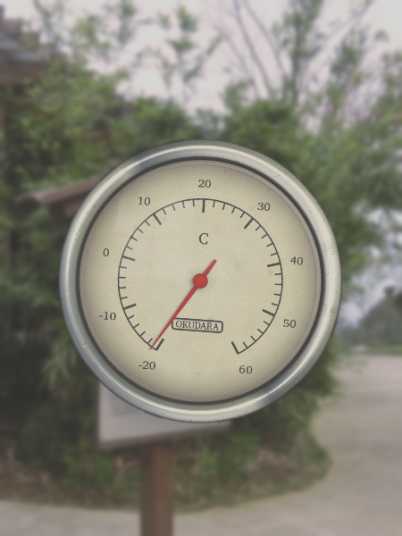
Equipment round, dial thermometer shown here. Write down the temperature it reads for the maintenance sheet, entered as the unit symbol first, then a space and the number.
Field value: °C -19
